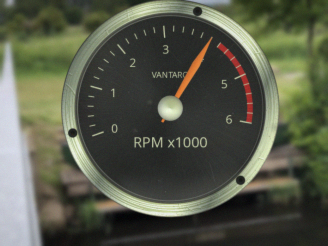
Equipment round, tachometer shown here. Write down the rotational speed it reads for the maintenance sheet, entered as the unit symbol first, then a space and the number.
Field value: rpm 4000
